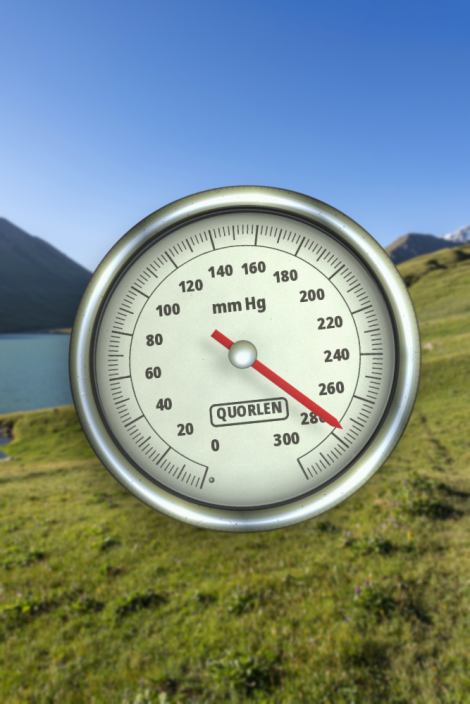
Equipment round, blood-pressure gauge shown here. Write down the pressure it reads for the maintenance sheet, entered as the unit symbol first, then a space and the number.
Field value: mmHg 276
